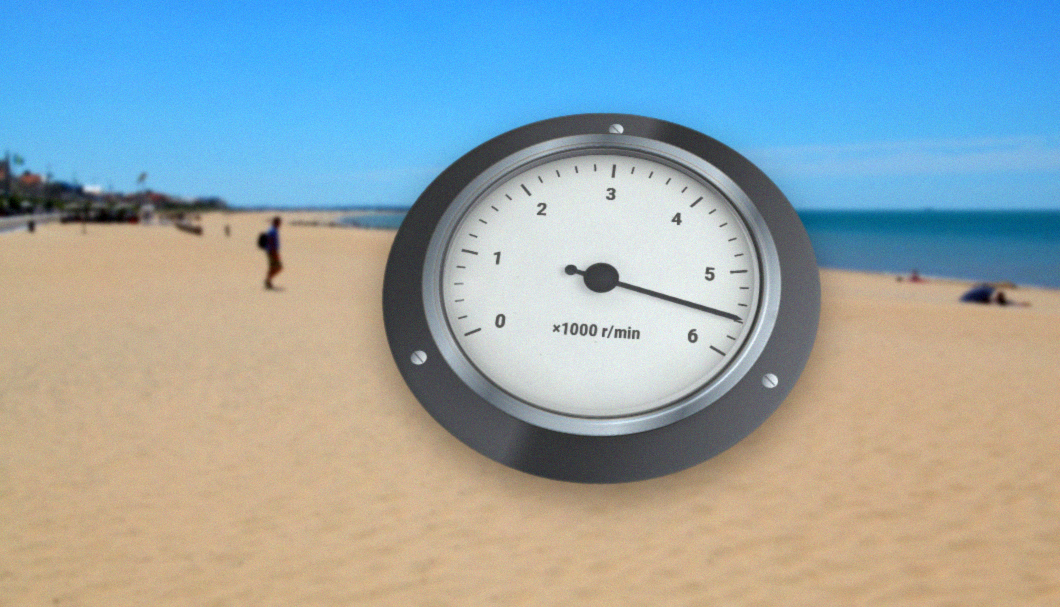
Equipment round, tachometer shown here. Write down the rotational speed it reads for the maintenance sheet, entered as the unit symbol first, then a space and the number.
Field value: rpm 5600
